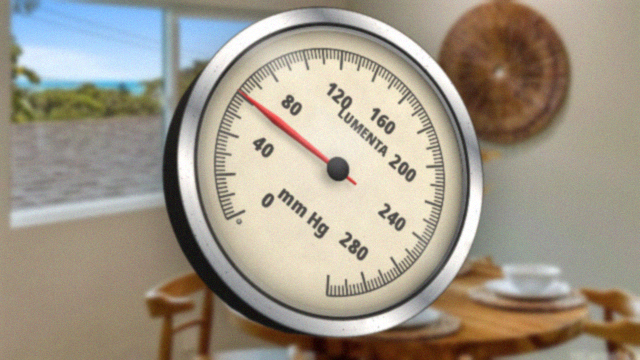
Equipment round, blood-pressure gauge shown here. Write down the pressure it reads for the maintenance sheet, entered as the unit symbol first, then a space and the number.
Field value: mmHg 60
